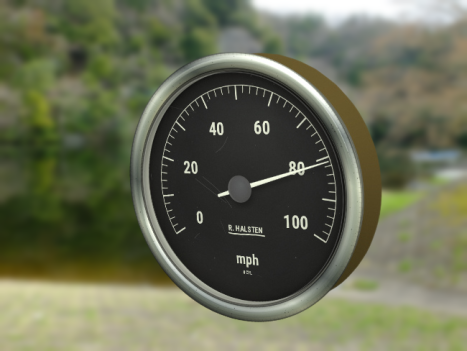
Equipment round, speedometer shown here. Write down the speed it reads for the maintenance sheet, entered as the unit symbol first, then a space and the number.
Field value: mph 81
